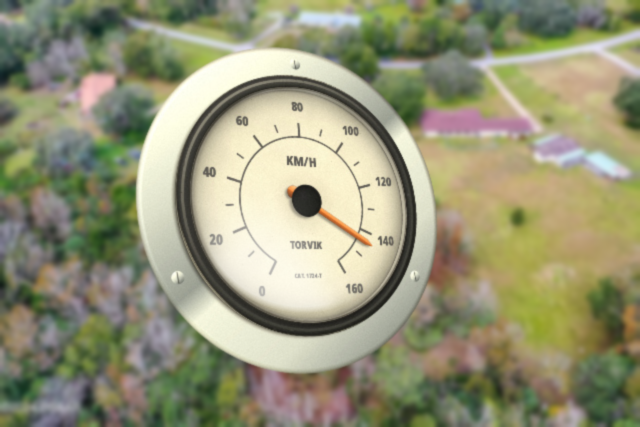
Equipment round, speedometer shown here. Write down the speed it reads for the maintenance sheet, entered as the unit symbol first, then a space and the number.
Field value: km/h 145
